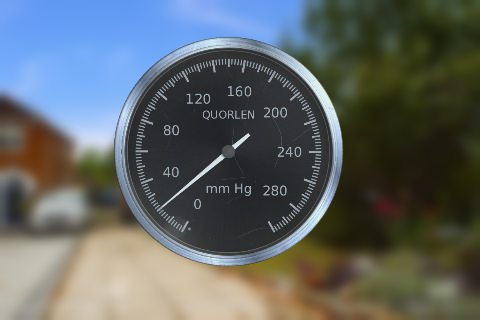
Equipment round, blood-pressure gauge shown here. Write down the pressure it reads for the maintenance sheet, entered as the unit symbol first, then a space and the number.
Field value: mmHg 20
